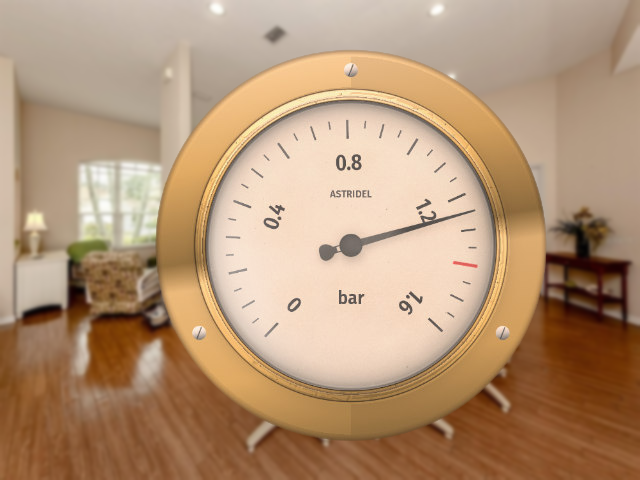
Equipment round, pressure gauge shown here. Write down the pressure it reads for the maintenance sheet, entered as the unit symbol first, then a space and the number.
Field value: bar 1.25
